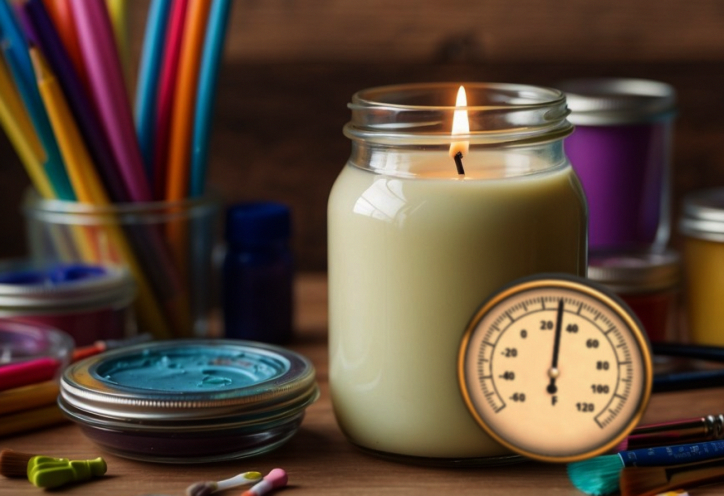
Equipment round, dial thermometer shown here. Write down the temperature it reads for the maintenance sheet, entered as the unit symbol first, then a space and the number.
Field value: °F 30
